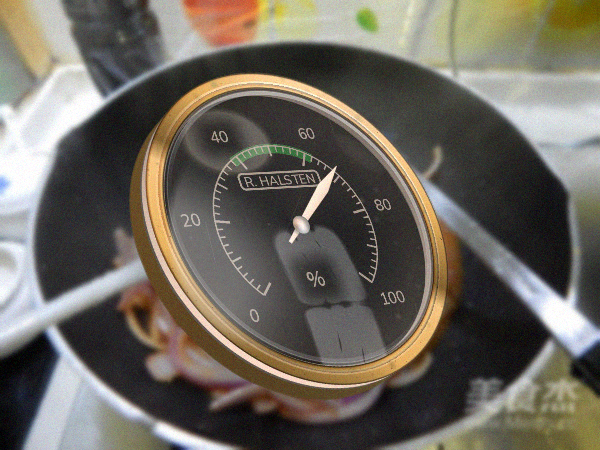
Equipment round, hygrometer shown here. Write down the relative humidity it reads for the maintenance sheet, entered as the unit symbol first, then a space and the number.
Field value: % 68
